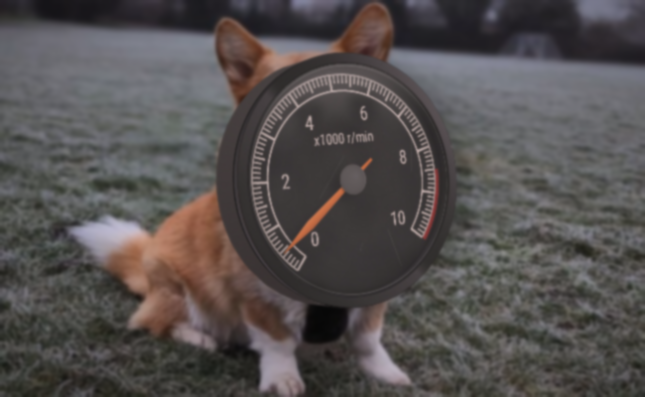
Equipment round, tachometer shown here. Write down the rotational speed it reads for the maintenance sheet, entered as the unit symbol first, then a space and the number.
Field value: rpm 500
